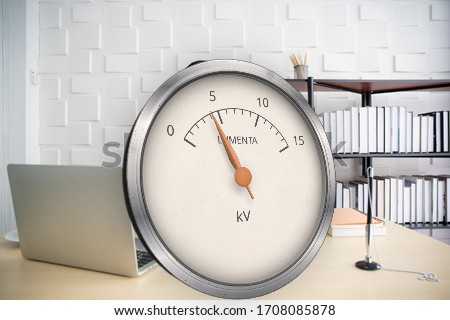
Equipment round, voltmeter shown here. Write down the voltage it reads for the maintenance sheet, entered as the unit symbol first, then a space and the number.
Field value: kV 4
